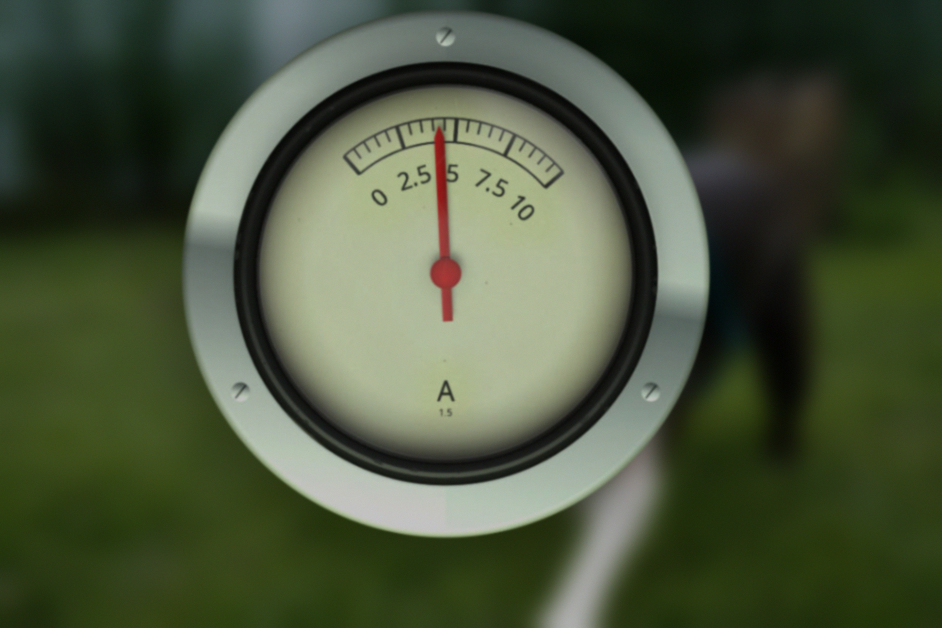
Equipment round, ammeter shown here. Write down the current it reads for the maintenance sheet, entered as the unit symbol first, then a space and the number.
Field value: A 4.25
